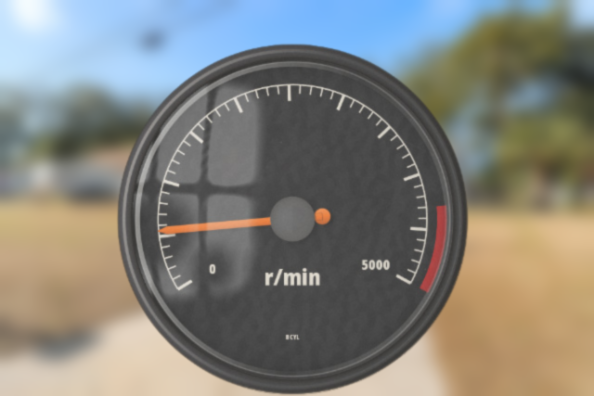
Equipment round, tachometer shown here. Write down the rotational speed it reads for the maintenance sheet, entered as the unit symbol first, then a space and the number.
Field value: rpm 550
